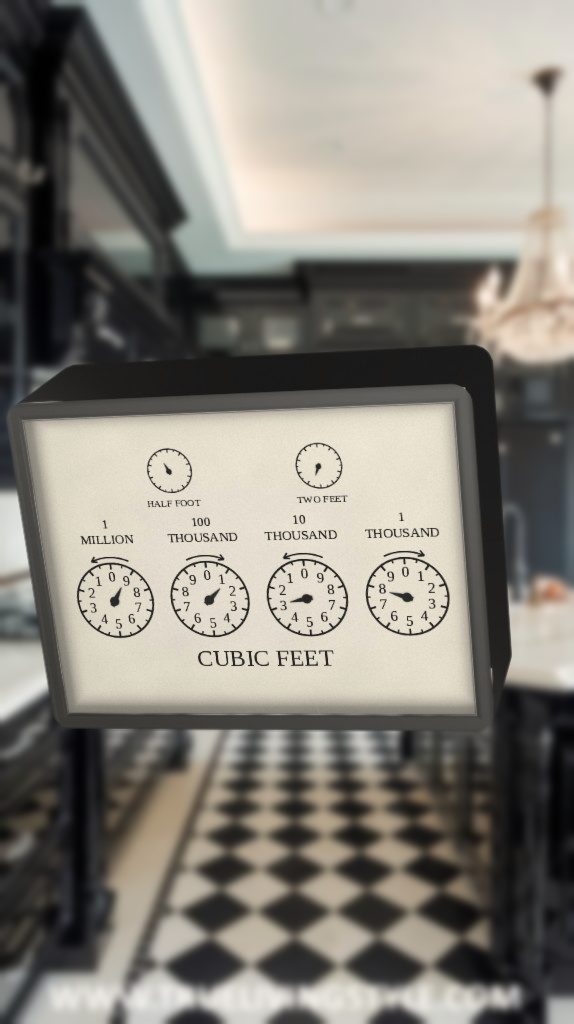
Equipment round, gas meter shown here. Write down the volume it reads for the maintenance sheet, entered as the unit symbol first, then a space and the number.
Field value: ft³ 912800
